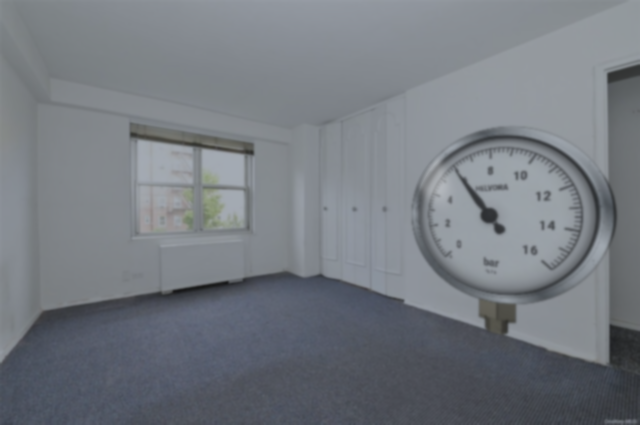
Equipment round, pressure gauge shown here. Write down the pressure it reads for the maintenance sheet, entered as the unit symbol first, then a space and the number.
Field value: bar 6
